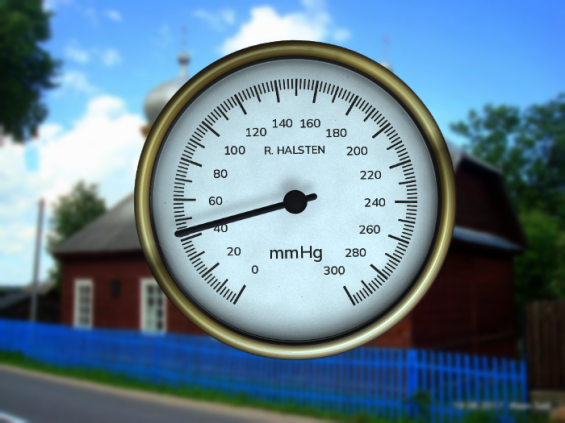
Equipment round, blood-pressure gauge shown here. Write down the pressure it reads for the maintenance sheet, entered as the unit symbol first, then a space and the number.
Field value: mmHg 44
